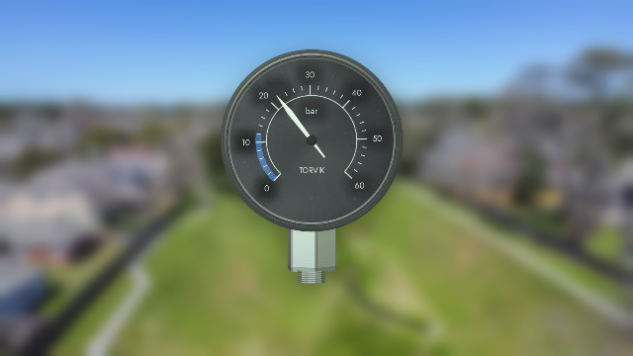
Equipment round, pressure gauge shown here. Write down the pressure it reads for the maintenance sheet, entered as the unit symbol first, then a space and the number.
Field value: bar 22
